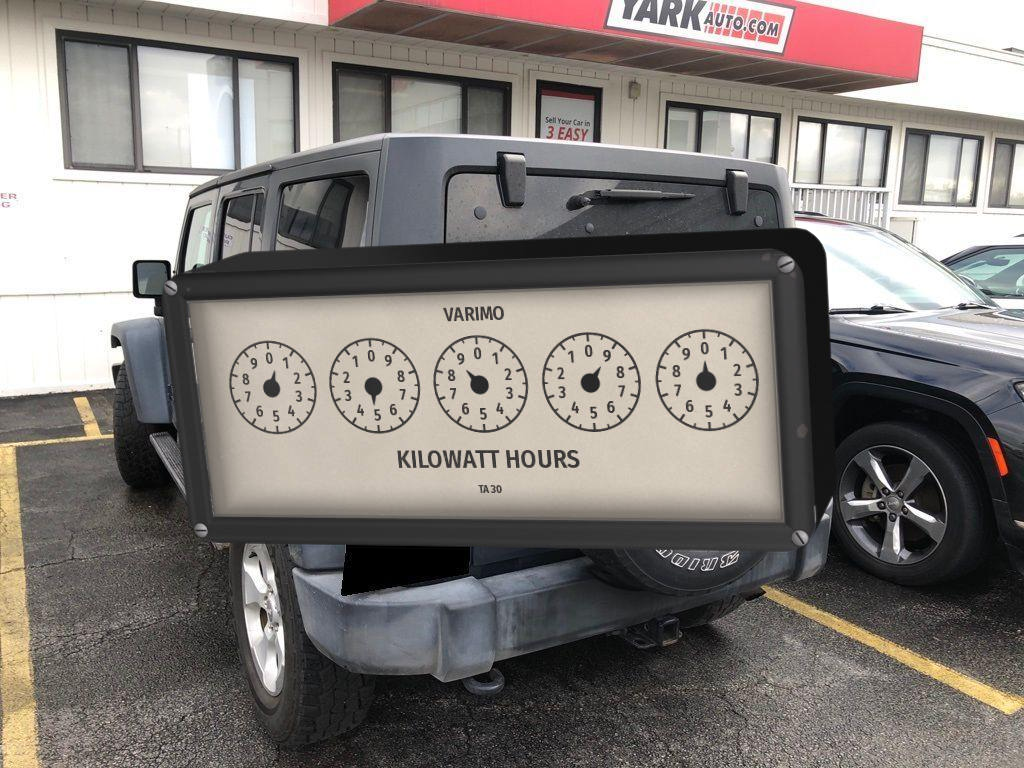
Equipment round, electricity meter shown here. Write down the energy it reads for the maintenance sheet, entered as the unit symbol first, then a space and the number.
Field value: kWh 4890
